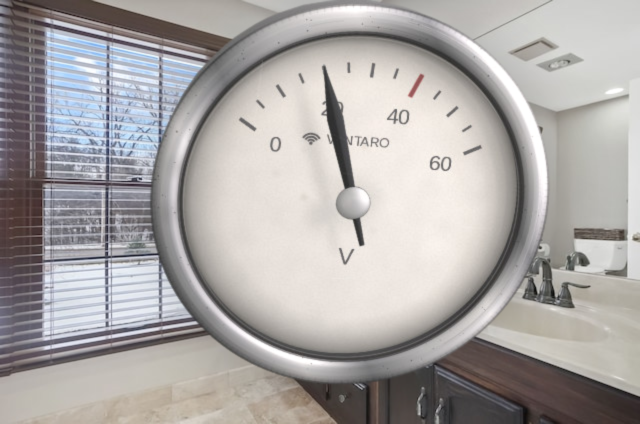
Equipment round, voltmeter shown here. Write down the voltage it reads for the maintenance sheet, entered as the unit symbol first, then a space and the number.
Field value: V 20
